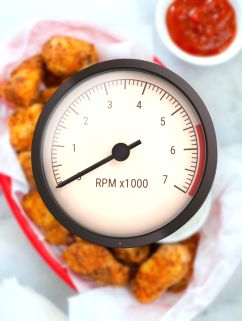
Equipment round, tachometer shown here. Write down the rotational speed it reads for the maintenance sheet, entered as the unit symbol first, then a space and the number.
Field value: rpm 0
